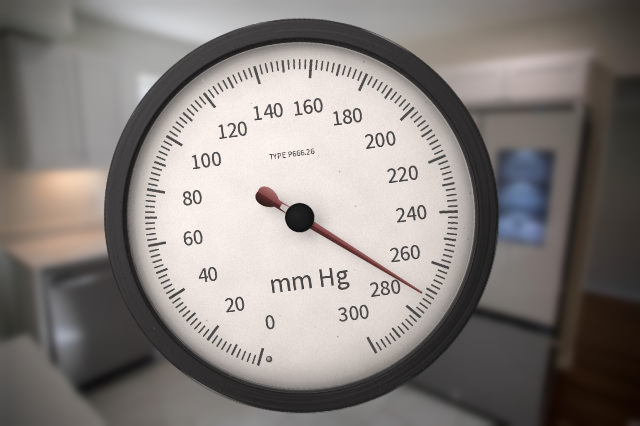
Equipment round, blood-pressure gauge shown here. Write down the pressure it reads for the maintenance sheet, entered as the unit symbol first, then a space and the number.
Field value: mmHg 272
